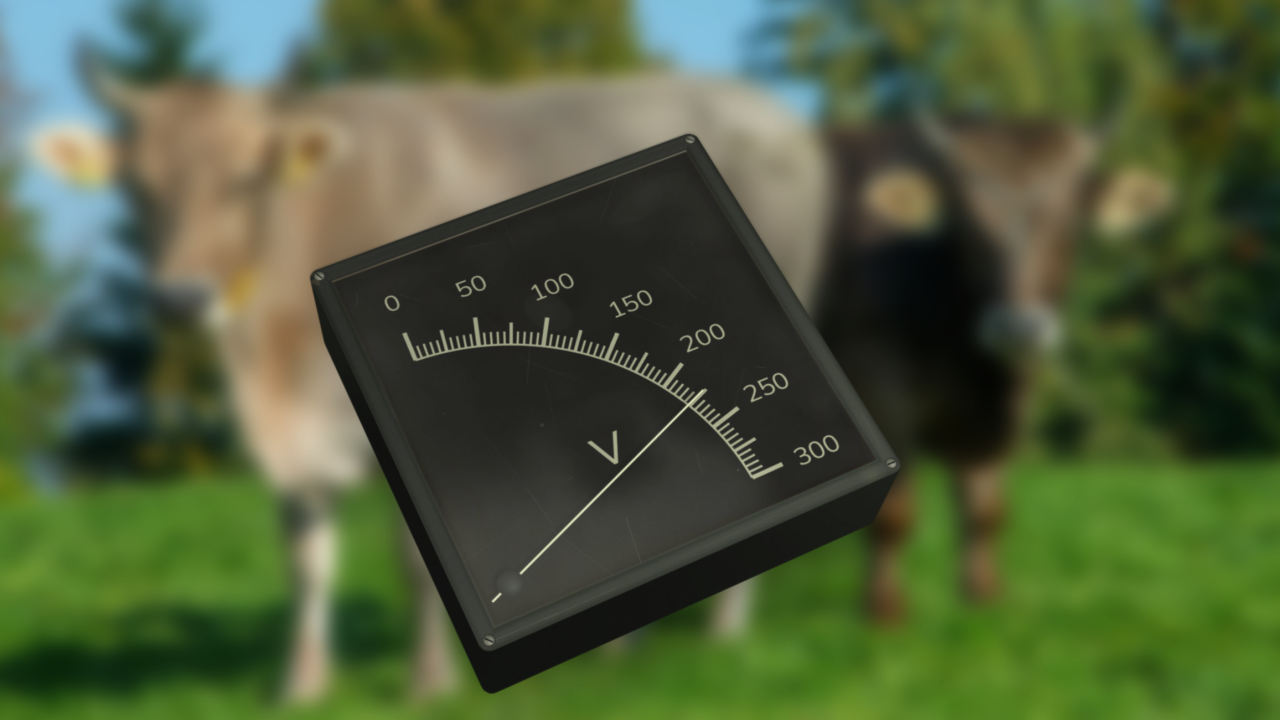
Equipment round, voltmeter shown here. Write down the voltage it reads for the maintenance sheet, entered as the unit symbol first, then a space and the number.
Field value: V 225
